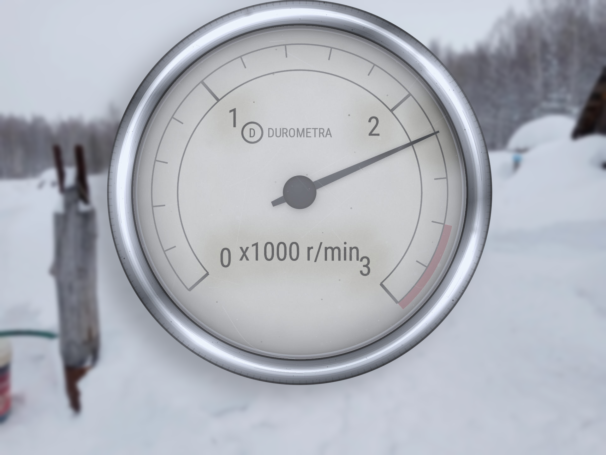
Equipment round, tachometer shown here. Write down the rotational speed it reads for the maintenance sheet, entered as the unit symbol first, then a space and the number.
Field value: rpm 2200
